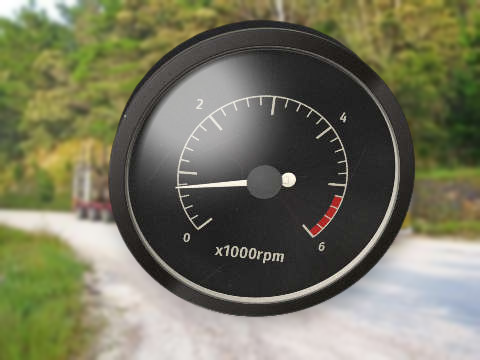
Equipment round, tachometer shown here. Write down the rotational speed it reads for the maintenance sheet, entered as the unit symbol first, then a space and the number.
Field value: rpm 800
